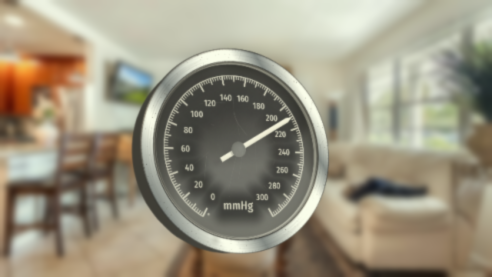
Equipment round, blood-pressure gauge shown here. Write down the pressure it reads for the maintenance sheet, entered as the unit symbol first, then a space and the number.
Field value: mmHg 210
